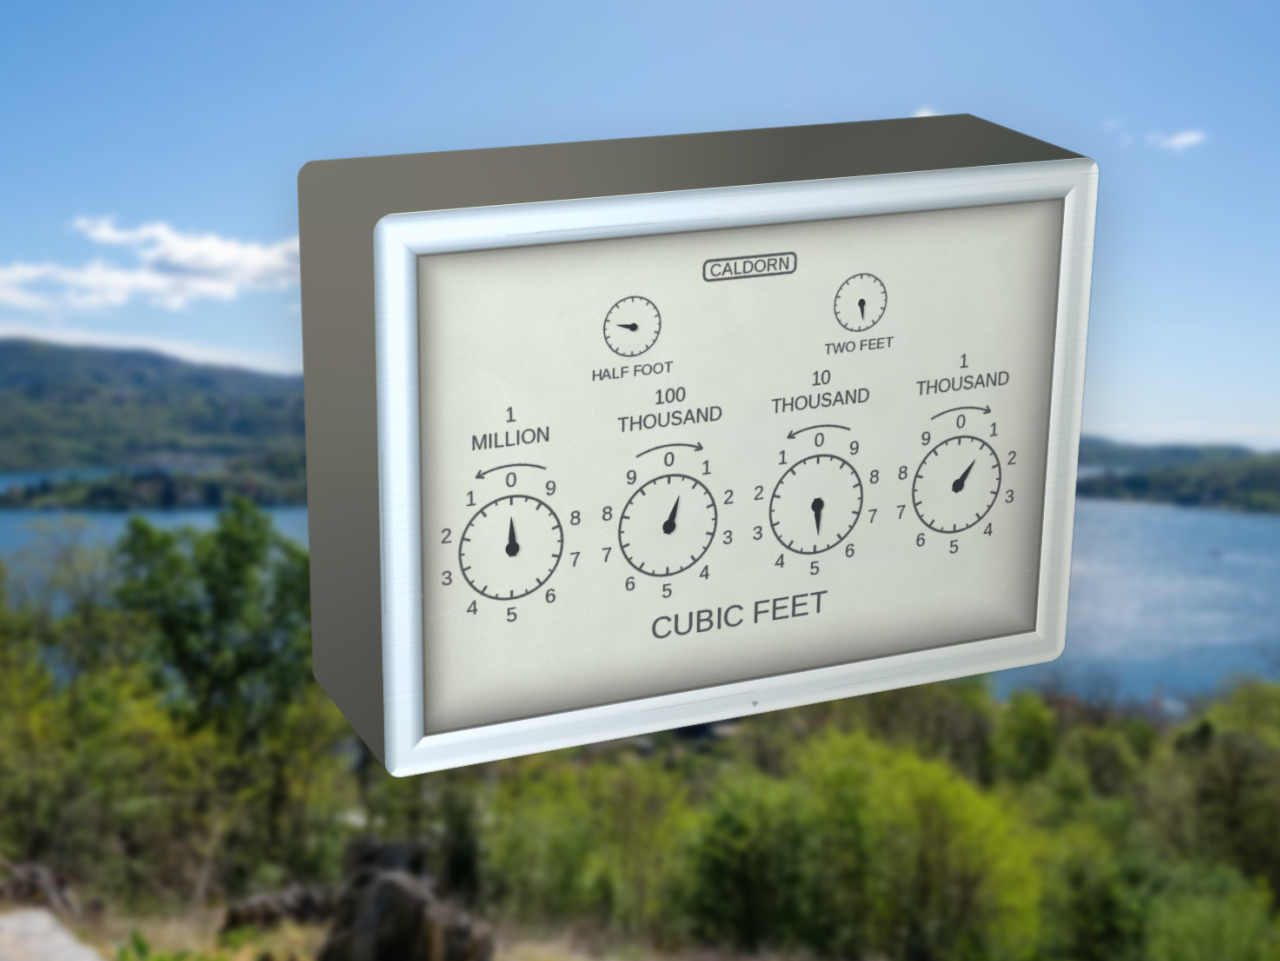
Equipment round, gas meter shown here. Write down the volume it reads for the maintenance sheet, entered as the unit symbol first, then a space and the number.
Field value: ft³ 5100
